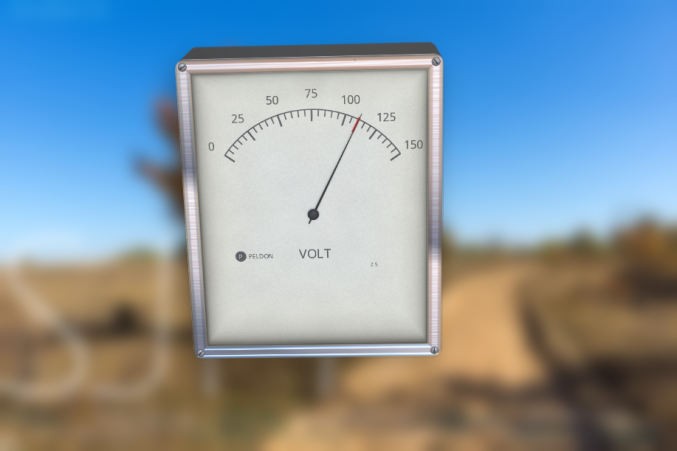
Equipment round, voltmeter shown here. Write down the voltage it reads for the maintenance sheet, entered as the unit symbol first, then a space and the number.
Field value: V 110
